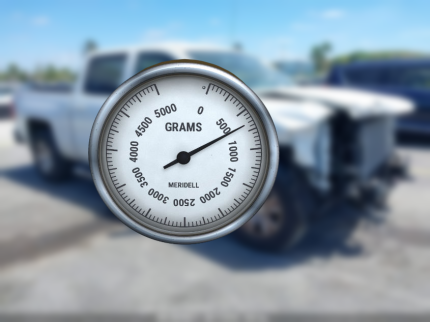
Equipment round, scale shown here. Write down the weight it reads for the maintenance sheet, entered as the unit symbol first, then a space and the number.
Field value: g 650
